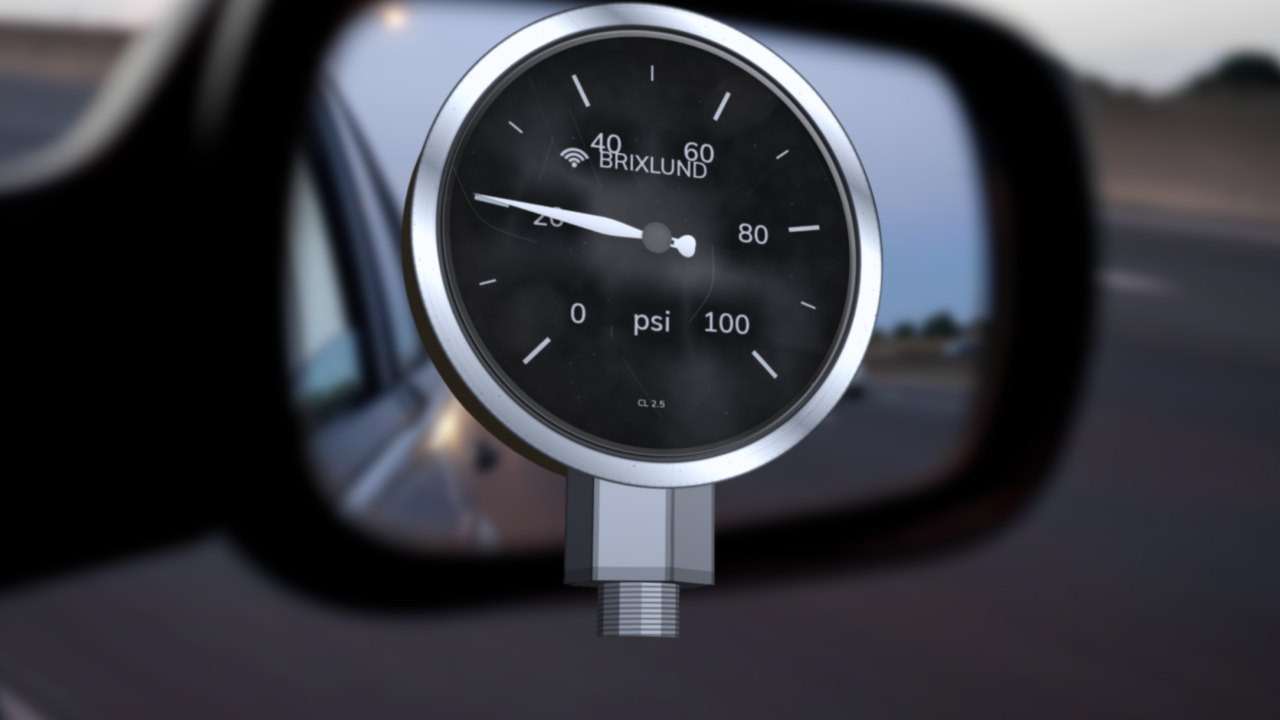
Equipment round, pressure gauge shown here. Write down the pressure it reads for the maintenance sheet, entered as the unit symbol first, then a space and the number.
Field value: psi 20
